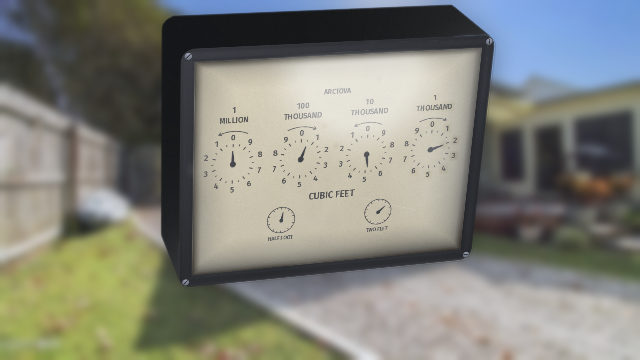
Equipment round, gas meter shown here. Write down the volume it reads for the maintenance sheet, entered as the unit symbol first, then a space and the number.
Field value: ft³ 5200
